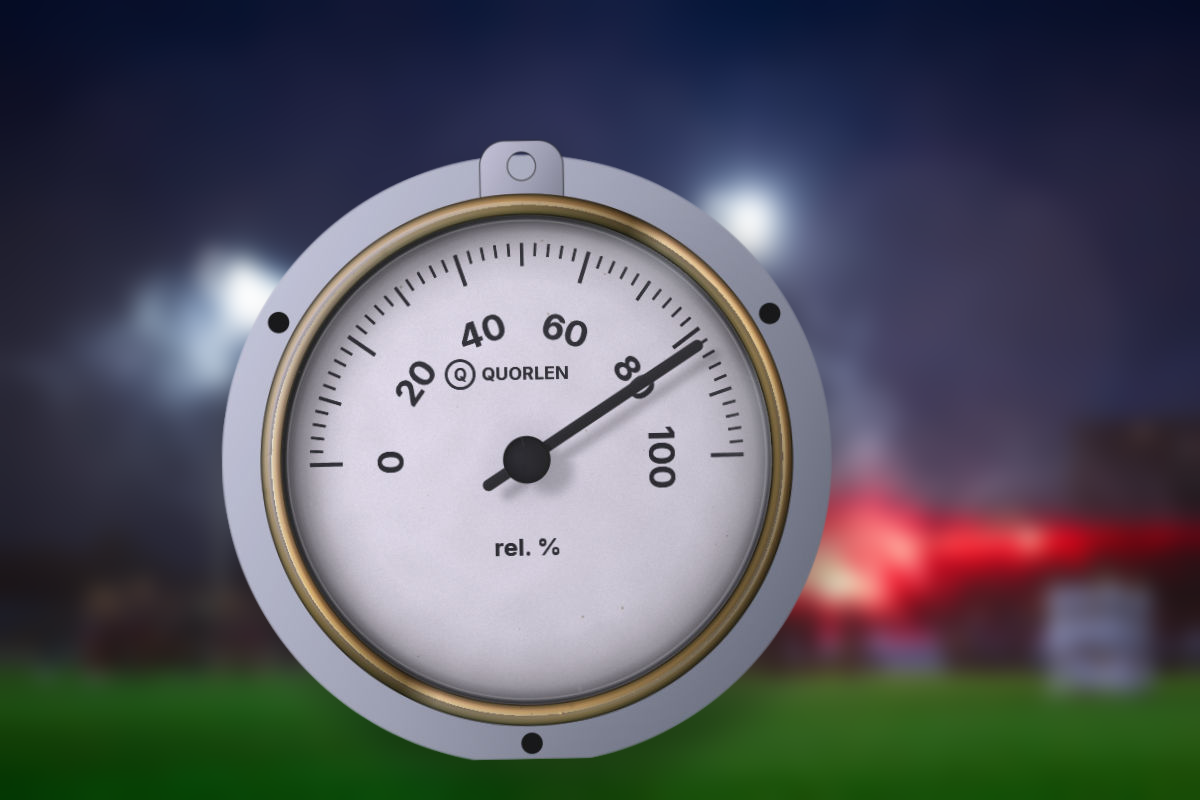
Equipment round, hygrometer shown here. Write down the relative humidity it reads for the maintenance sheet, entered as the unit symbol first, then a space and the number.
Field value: % 82
